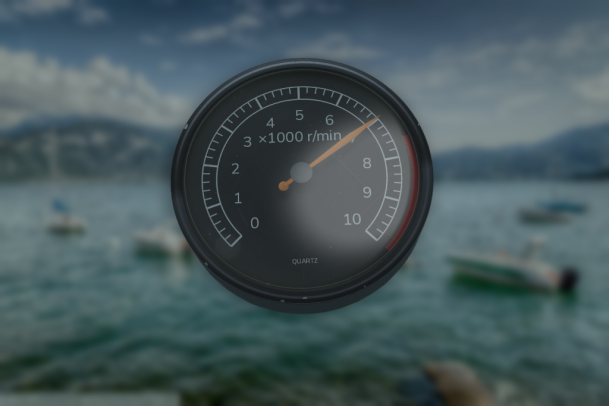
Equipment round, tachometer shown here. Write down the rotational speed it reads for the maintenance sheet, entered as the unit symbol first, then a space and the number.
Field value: rpm 7000
